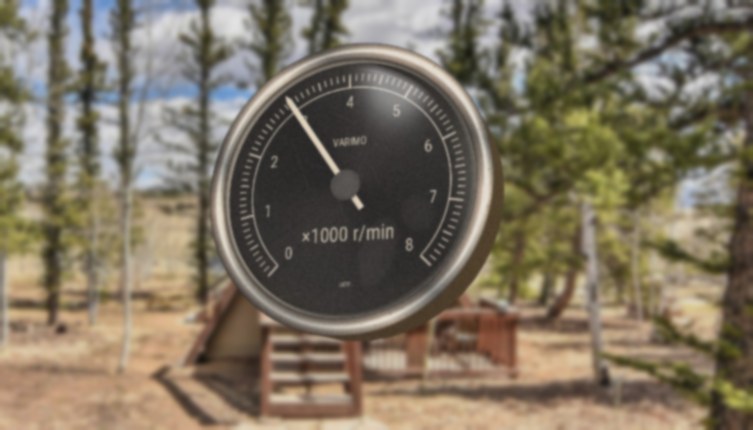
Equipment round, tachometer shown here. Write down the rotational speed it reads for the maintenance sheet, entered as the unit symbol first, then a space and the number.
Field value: rpm 3000
